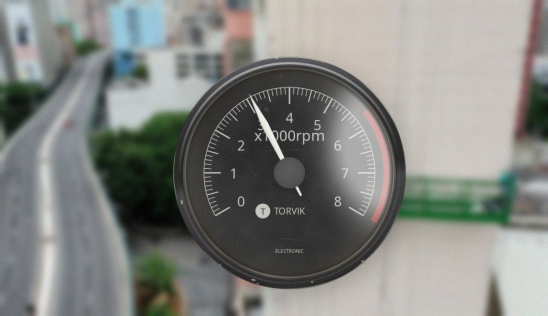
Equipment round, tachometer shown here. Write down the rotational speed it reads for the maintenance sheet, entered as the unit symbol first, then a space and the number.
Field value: rpm 3100
